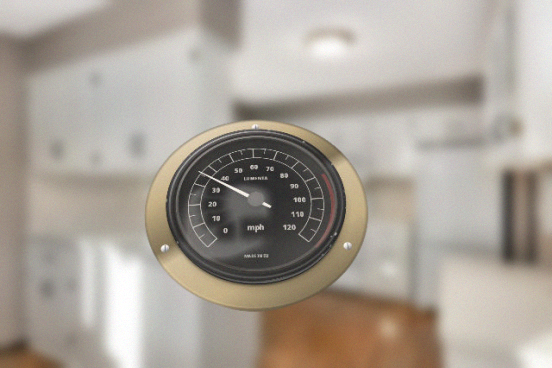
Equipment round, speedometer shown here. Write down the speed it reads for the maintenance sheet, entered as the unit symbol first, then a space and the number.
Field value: mph 35
